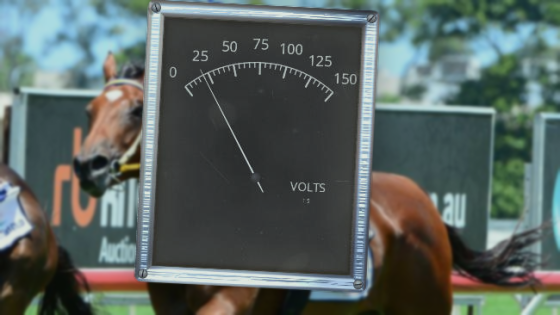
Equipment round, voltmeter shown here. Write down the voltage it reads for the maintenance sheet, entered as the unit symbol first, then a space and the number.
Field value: V 20
